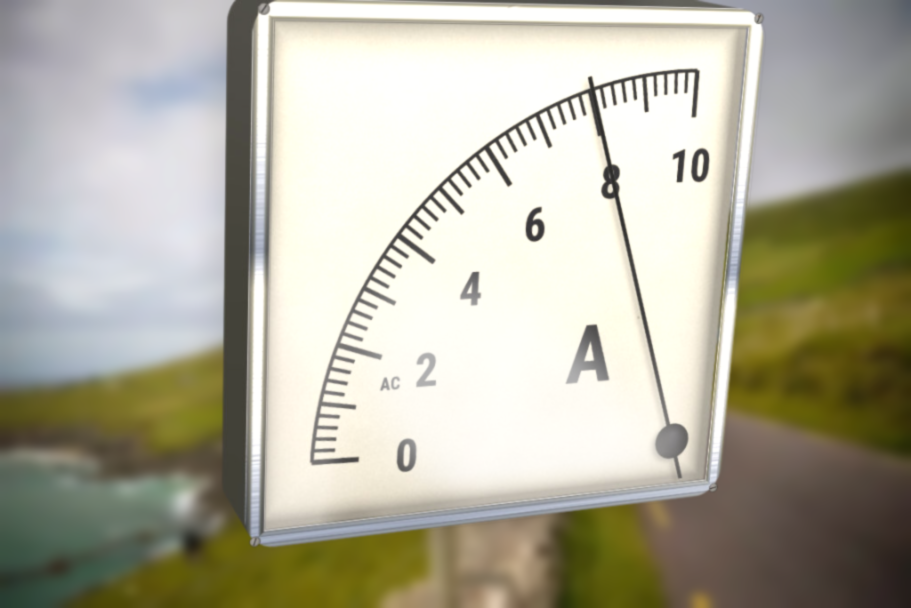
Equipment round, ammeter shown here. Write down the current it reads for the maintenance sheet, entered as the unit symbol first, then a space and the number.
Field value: A 8
